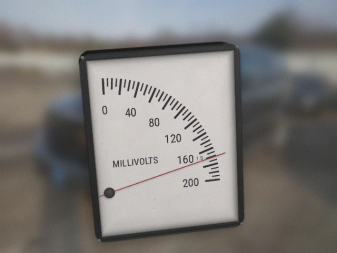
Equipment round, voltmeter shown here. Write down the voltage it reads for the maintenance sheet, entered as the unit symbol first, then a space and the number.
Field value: mV 170
